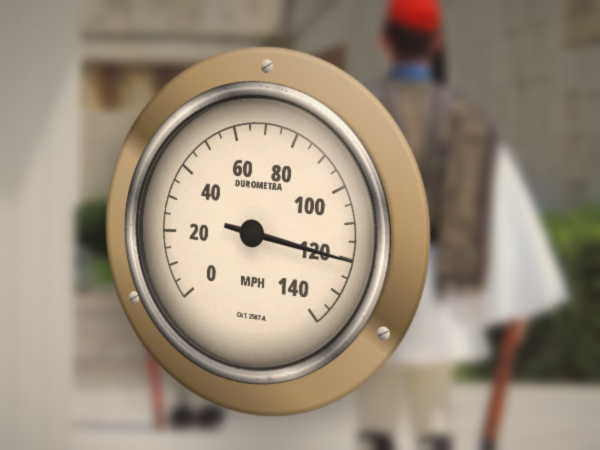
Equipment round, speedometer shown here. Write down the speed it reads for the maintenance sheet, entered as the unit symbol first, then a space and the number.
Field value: mph 120
